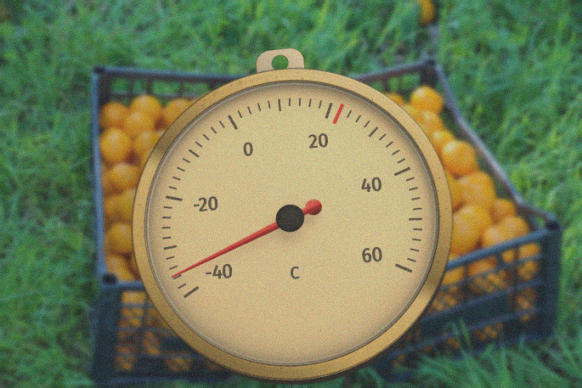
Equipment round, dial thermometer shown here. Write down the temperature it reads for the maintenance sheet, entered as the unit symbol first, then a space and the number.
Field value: °C -36
